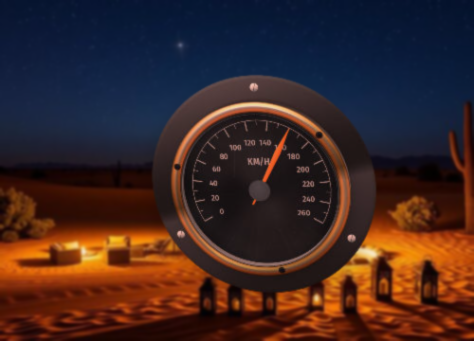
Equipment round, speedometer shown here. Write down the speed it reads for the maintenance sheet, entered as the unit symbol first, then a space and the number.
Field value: km/h 160
